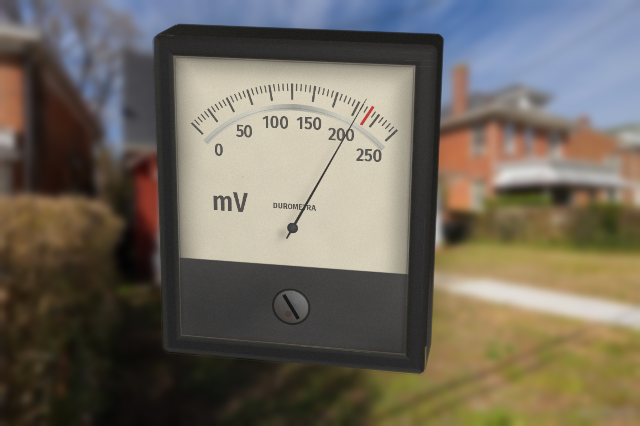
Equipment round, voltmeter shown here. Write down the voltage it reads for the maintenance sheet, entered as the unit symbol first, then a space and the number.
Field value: mV 205
